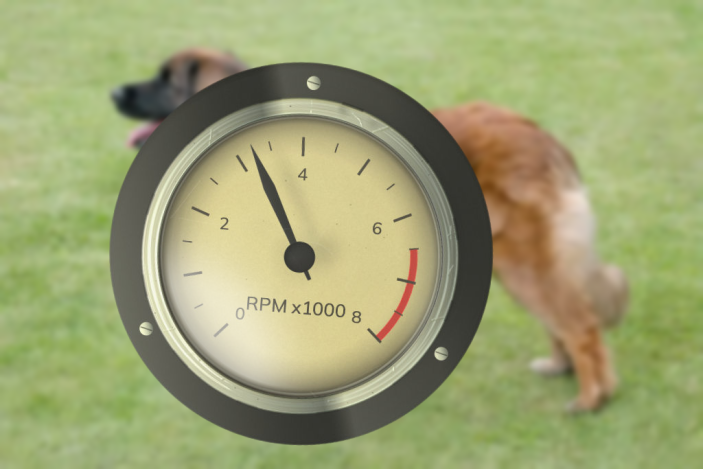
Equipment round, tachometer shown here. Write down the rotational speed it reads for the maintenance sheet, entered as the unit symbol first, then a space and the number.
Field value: rpm 3250
